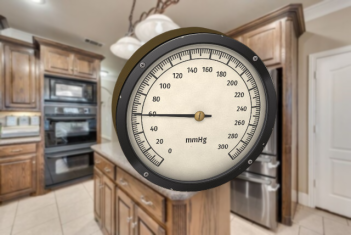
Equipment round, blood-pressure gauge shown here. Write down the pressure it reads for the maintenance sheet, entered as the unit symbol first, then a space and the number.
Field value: mmHg 60
